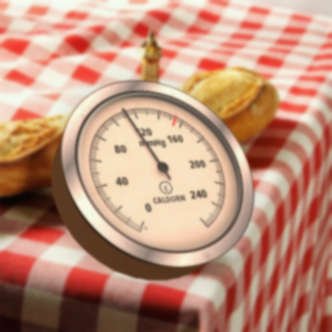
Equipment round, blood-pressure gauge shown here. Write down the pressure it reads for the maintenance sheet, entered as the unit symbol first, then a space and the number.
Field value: mmHg 110
